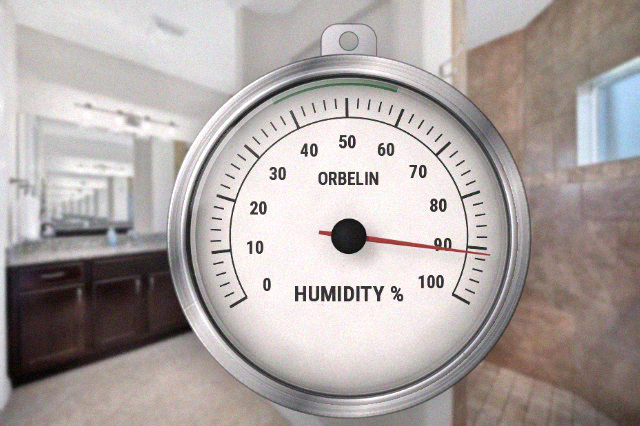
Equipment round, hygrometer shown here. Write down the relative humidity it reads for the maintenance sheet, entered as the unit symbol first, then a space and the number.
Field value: % 91
